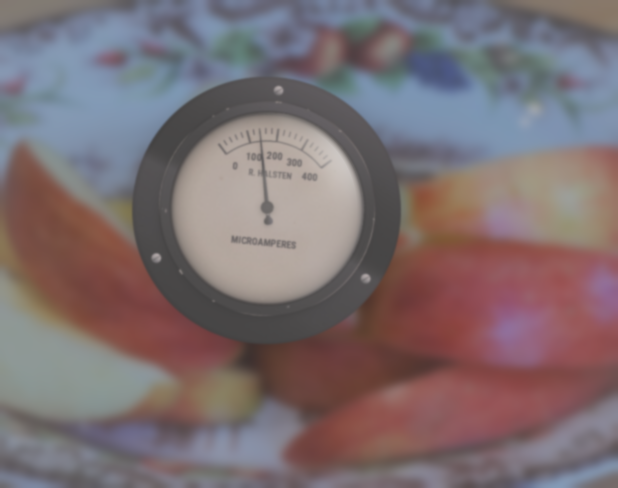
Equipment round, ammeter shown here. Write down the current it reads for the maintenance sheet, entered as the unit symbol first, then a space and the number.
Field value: µA 140
